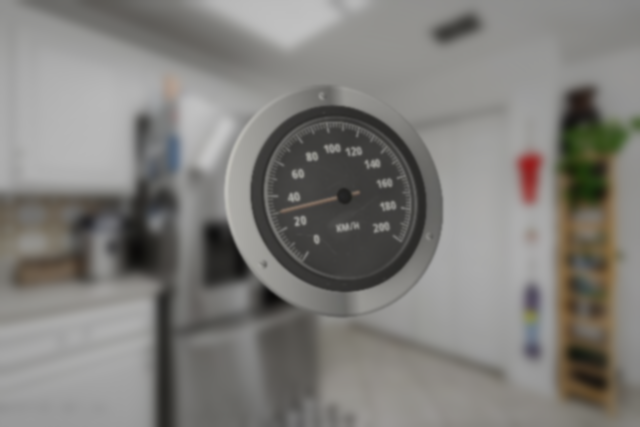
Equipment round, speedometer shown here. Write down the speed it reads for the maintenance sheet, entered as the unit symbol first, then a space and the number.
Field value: km/h 30
